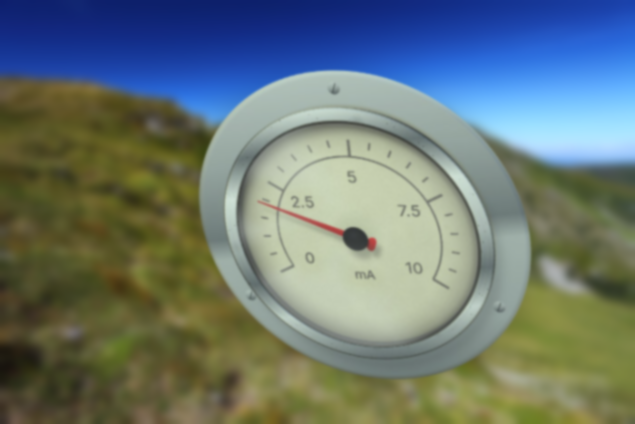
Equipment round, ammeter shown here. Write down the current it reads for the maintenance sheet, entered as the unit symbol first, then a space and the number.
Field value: mA 2
